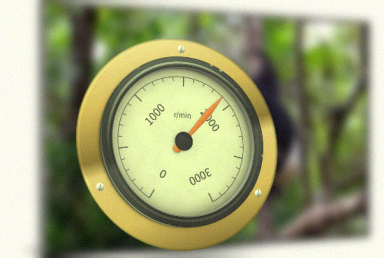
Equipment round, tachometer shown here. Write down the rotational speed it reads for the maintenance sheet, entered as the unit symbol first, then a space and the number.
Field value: rpm 1900
